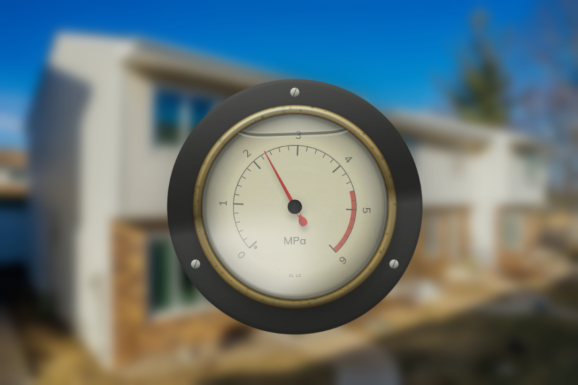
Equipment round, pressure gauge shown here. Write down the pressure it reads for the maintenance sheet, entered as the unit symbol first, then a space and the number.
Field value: MPa 2.3
